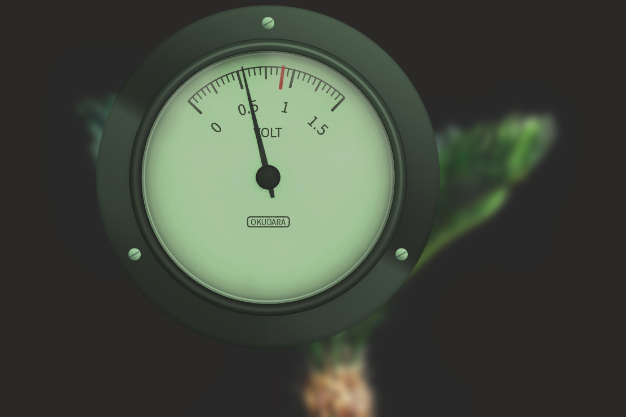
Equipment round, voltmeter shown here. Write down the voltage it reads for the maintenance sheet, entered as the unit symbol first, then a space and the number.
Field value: V 0.55
